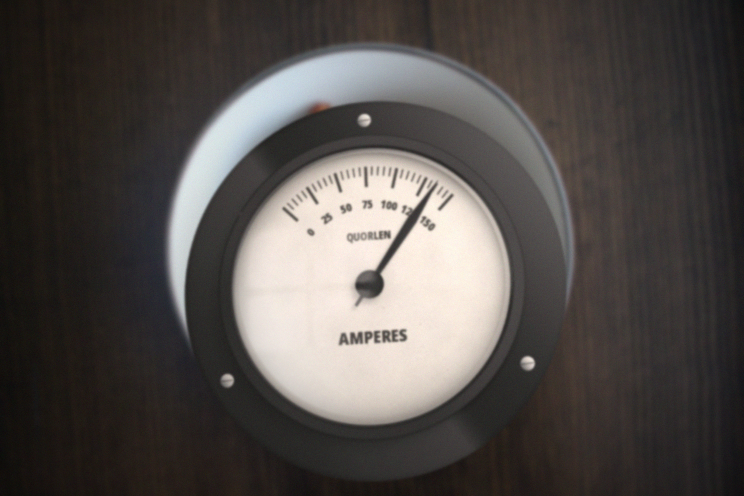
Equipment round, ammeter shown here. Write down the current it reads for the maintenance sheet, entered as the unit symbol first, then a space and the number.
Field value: A 135
